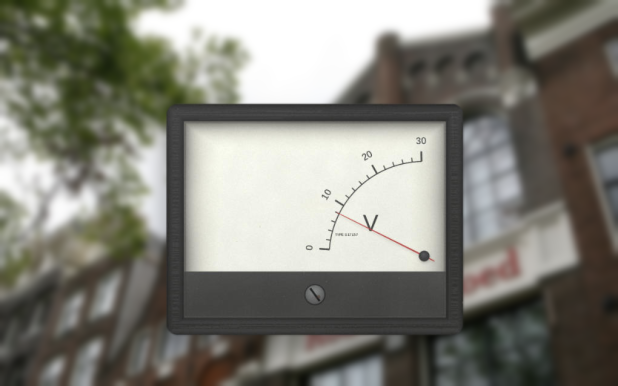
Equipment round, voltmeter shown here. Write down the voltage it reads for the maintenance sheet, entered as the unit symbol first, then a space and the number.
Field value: V 8
